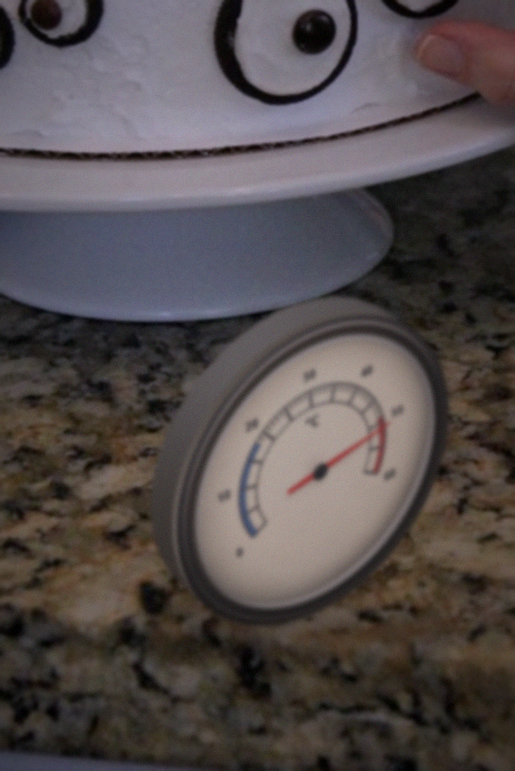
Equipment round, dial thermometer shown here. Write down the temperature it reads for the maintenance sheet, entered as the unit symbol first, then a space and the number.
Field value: °C 50
